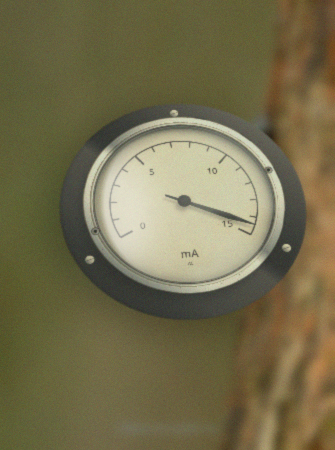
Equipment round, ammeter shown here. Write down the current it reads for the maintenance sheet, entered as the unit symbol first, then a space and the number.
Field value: mA 14.5
